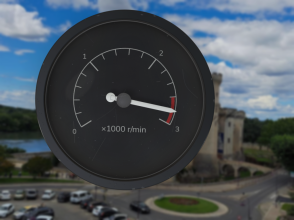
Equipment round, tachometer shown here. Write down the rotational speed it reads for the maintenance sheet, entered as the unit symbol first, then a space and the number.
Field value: rpm 2800
